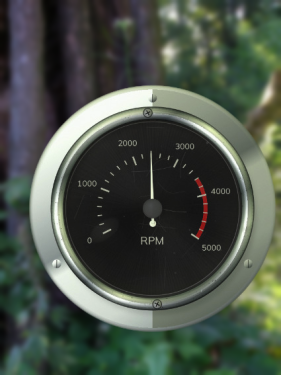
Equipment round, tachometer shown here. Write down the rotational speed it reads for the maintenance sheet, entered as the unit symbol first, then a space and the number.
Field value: rpm 2400
